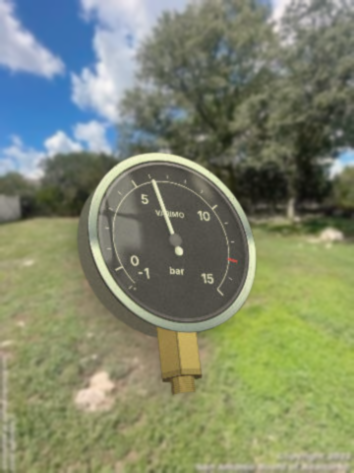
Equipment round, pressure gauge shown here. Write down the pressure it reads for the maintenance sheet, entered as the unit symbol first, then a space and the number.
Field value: bar 6
